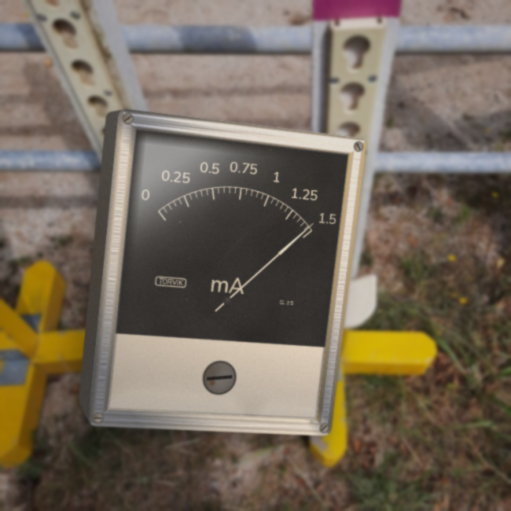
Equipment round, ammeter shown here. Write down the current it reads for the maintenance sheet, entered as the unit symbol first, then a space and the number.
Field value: mA 1.45
